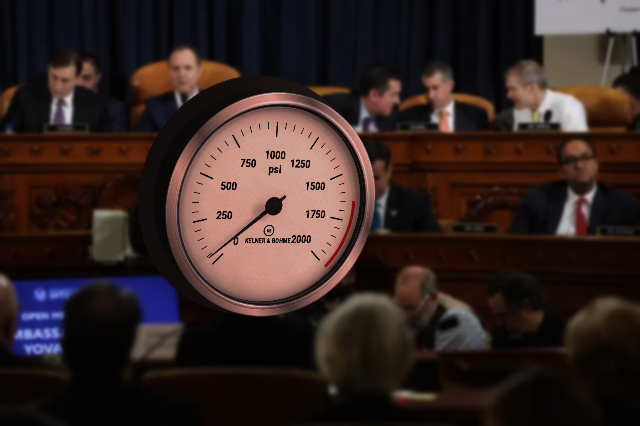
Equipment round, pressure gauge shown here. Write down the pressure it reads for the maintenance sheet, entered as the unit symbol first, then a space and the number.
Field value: psi 50
